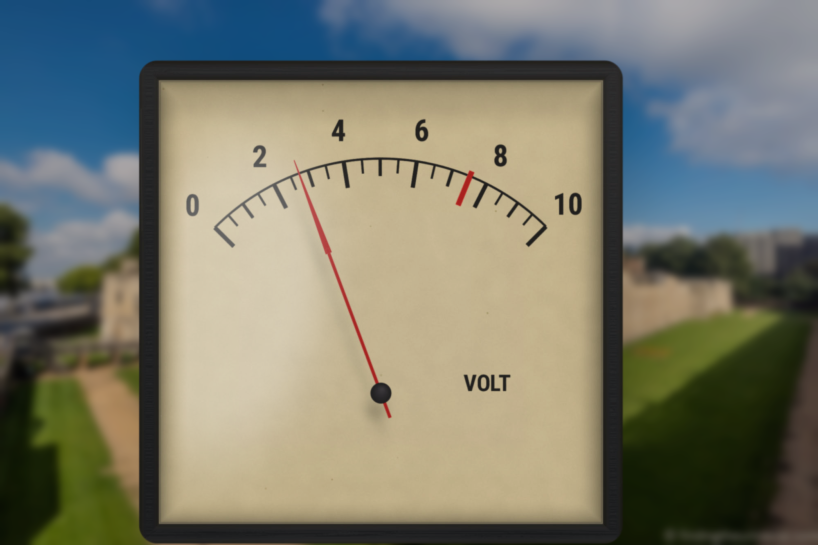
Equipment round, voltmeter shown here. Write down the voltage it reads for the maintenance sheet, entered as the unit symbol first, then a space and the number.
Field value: V 2.75
